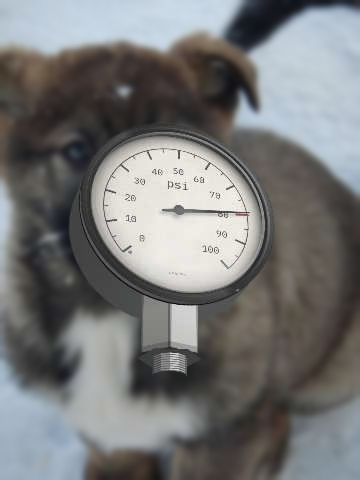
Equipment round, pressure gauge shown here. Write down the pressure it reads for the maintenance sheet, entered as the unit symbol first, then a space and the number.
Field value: psi 80
